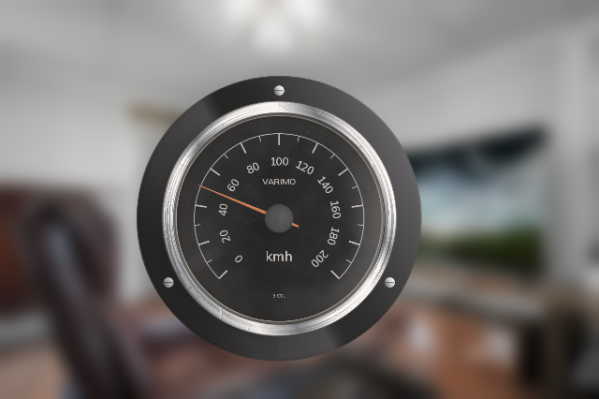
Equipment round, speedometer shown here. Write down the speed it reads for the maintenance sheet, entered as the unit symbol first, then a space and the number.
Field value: km/h 50
